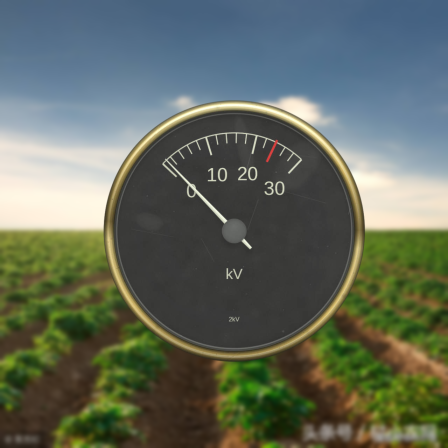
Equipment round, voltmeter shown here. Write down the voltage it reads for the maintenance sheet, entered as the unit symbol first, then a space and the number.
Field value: kV 1
